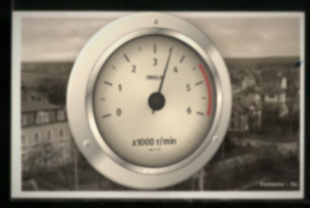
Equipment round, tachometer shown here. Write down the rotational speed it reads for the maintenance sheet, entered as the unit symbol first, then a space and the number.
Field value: rpm 3500
